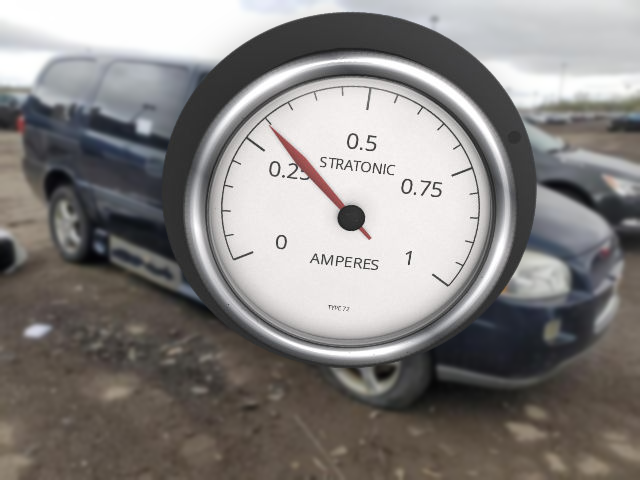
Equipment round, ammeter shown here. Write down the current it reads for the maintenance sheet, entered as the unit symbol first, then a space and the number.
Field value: A 0.3
